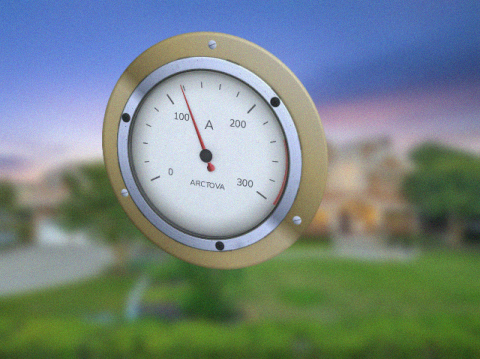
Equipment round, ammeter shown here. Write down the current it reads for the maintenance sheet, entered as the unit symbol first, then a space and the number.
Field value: A 120
